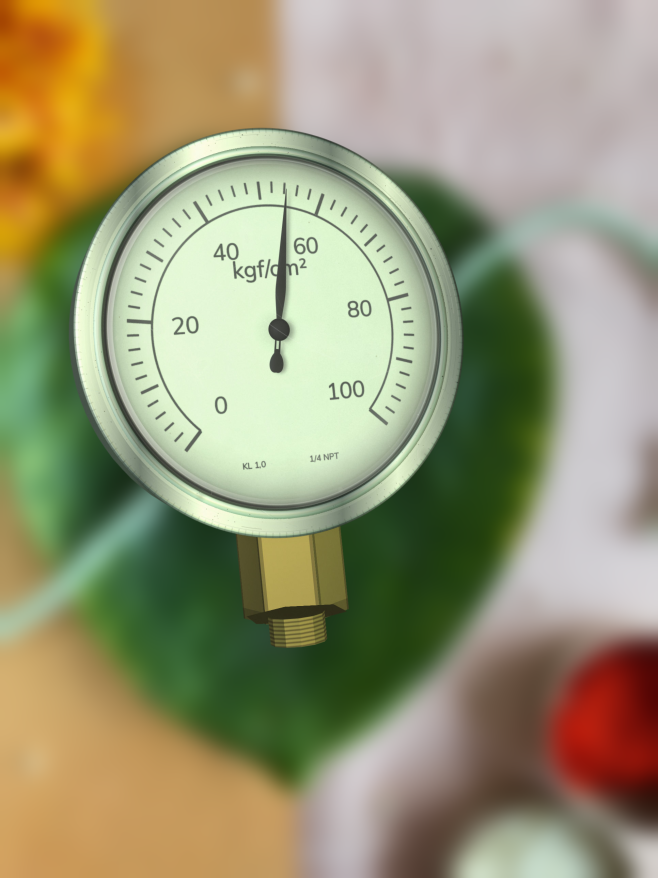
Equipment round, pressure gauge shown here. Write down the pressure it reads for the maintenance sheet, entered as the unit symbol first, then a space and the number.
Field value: kg/cm² 54
